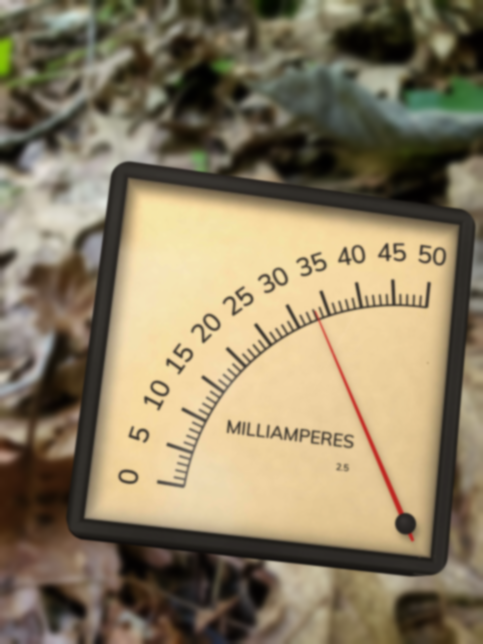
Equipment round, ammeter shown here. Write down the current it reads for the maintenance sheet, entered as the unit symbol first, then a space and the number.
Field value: mA 33
